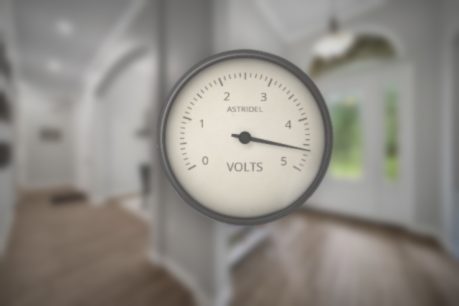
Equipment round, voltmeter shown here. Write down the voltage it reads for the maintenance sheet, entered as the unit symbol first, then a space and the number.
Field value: V 4.6
